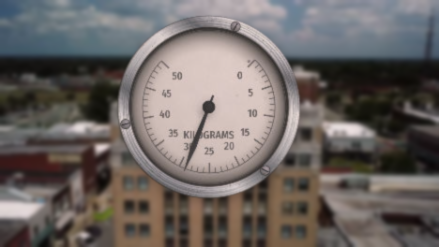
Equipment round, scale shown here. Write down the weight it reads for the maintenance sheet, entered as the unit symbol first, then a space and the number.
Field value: kg 29
